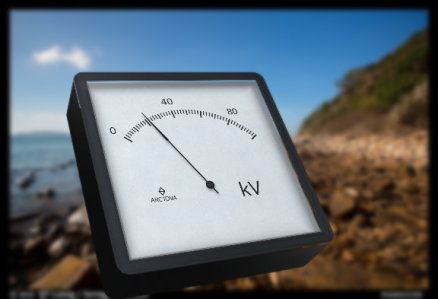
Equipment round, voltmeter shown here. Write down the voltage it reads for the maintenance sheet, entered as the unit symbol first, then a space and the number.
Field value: kV 20
